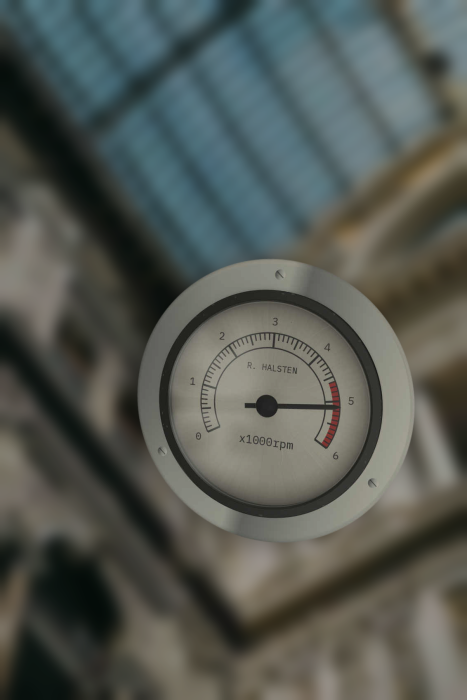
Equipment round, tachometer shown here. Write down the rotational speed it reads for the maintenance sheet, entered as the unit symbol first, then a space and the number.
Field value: rpm 5100
